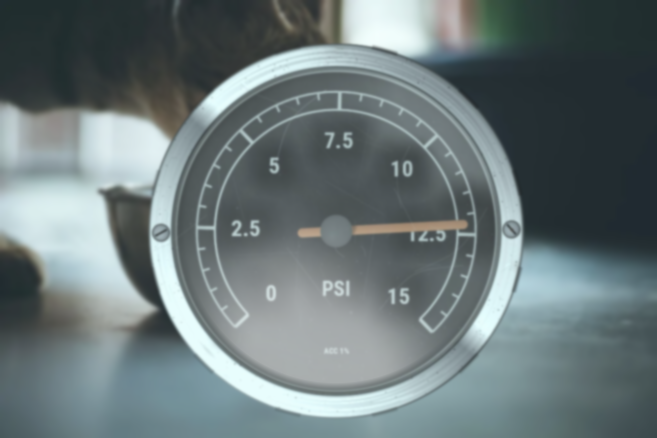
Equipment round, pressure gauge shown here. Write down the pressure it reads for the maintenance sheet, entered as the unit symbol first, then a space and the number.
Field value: psi 12.25
